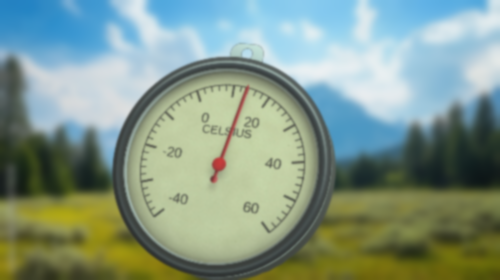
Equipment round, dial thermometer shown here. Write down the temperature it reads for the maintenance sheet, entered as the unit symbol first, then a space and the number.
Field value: °C 14
